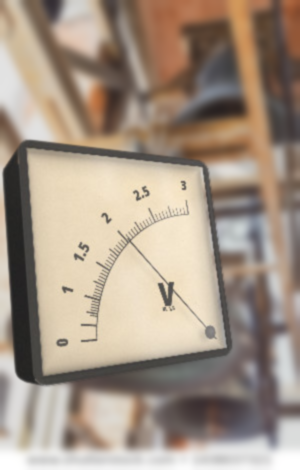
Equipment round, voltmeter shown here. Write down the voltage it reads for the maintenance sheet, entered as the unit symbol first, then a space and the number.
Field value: V 2
